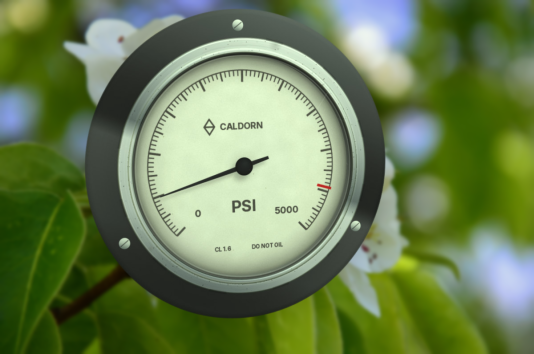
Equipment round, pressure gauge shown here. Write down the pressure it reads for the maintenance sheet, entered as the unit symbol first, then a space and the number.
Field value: psi 500
